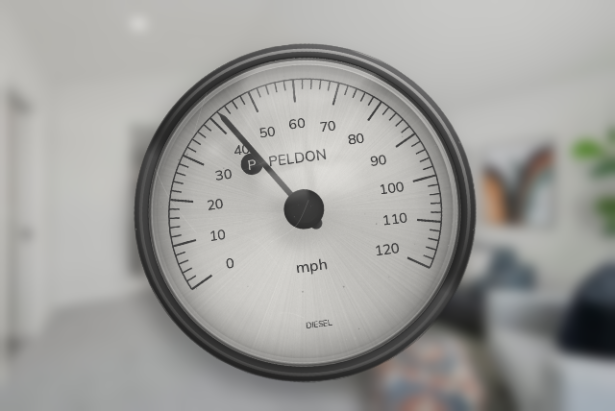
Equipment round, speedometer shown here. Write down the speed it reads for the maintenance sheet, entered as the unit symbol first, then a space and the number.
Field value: mph 42
